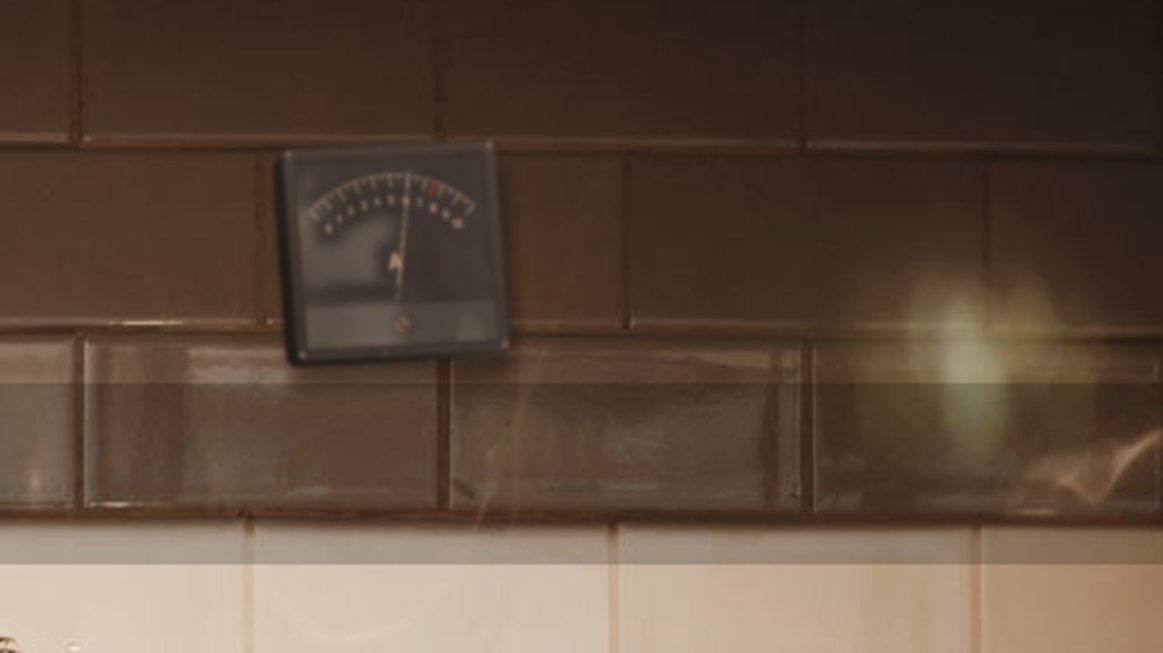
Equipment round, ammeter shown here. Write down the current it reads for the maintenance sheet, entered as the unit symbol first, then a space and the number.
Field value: A 6
